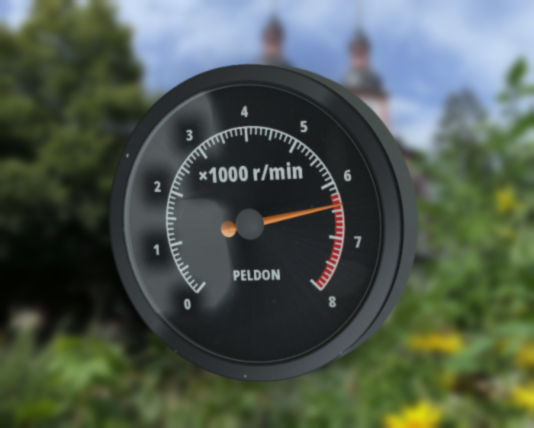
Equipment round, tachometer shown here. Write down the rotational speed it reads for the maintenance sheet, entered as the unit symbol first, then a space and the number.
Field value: rpm 6400
